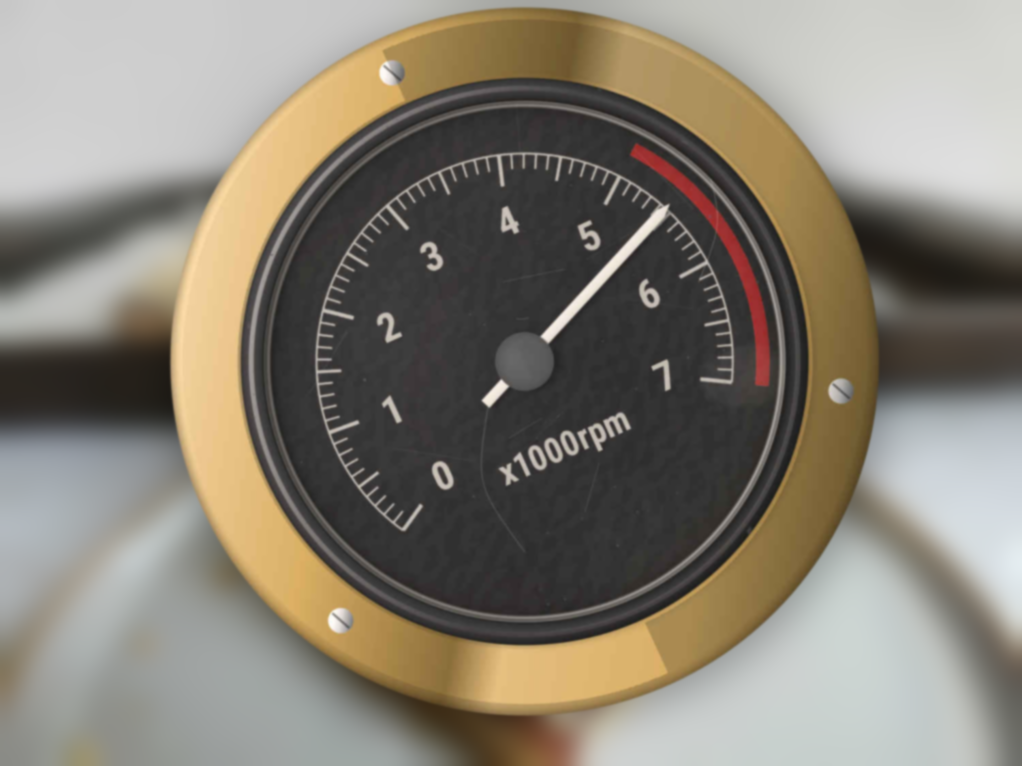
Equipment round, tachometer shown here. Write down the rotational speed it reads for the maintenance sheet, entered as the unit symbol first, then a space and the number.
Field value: rpm 5450
